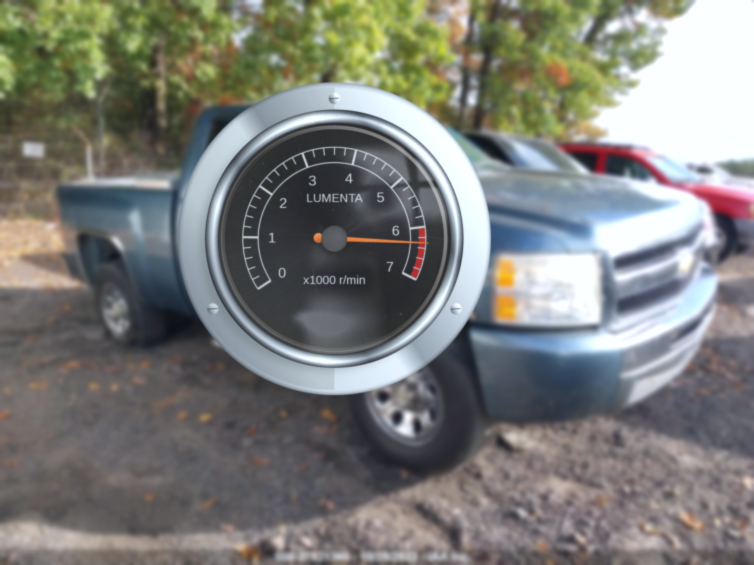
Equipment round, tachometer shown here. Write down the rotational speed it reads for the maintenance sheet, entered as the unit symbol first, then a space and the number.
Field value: rpm 6300
